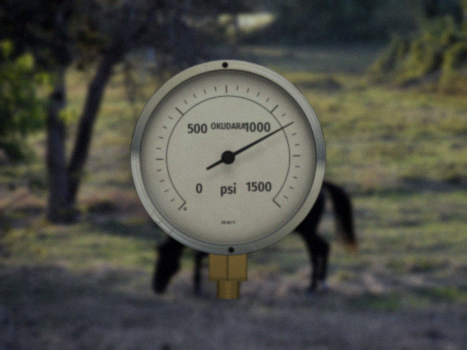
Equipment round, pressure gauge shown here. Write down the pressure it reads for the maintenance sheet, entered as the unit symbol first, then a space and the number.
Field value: psi 1100
